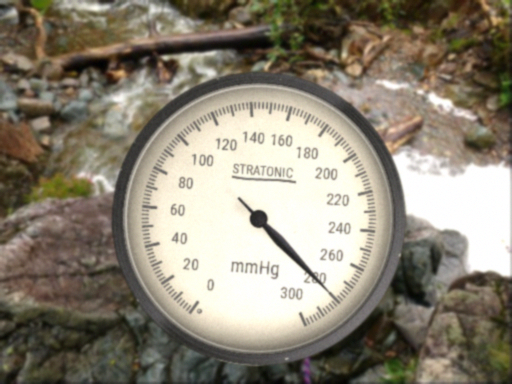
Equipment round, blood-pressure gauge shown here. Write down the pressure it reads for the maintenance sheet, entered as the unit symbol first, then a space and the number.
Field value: mmHg 280
